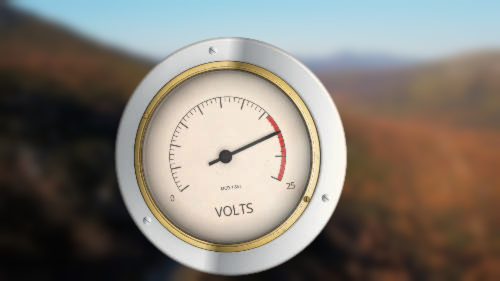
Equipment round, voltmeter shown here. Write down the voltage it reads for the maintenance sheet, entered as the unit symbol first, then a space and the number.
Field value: V 20
